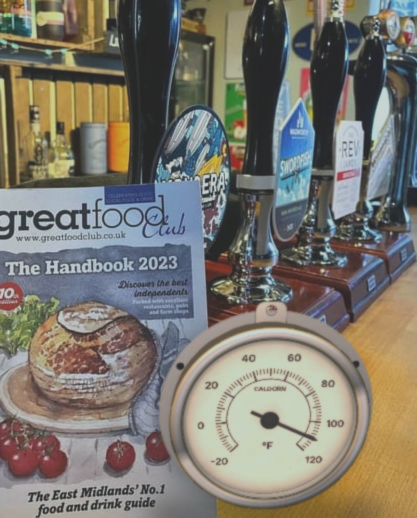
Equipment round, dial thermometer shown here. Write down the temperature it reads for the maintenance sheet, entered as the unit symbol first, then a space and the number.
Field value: °F 110
